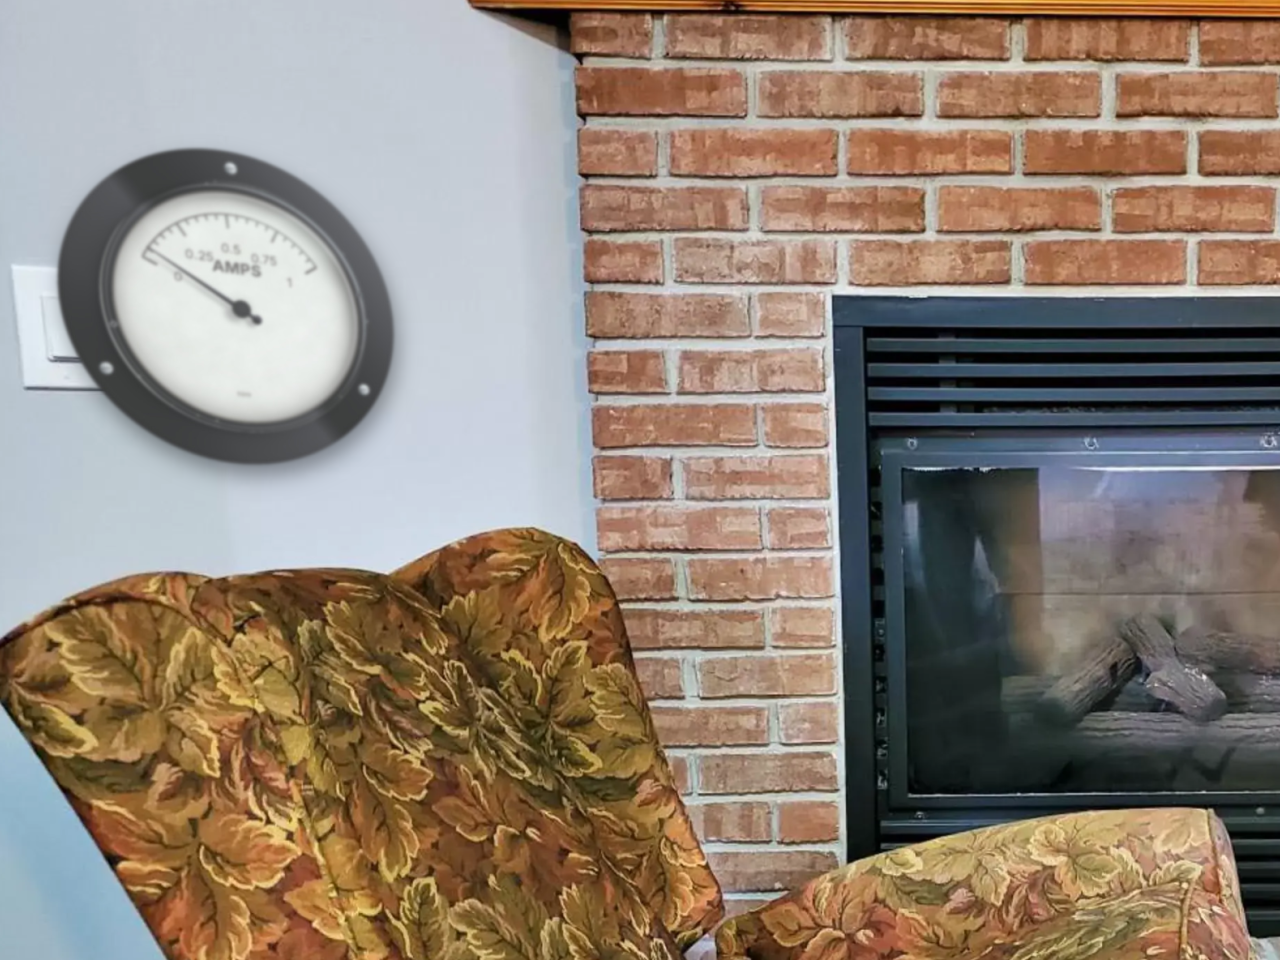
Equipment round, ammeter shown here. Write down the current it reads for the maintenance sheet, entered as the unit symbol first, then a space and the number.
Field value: A 0.05
